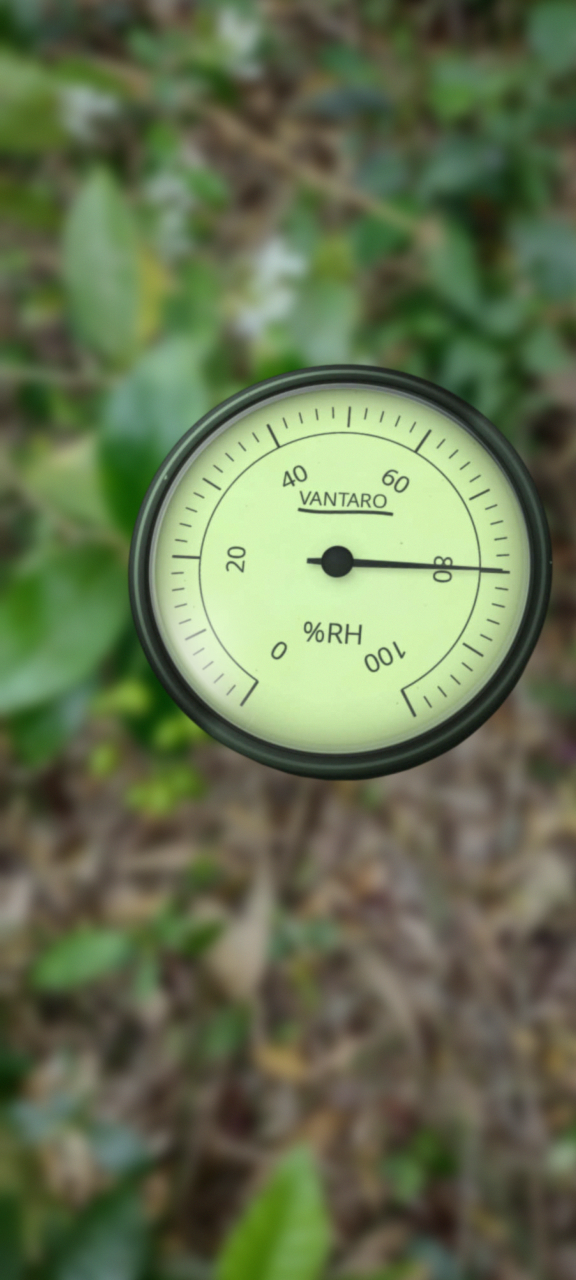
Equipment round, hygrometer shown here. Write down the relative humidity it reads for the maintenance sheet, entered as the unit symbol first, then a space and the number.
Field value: % 80
